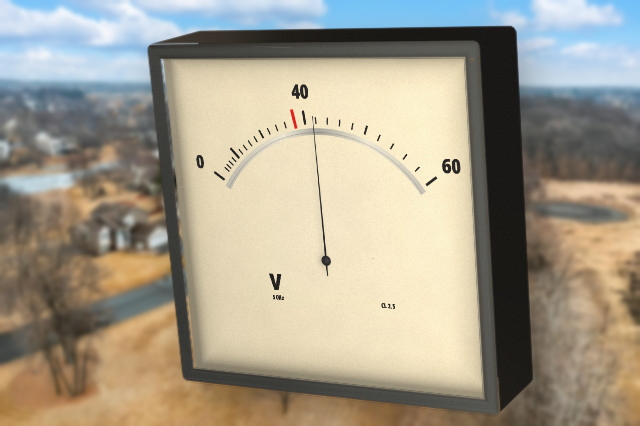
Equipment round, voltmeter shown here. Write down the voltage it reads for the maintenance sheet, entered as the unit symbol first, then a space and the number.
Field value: V 42
